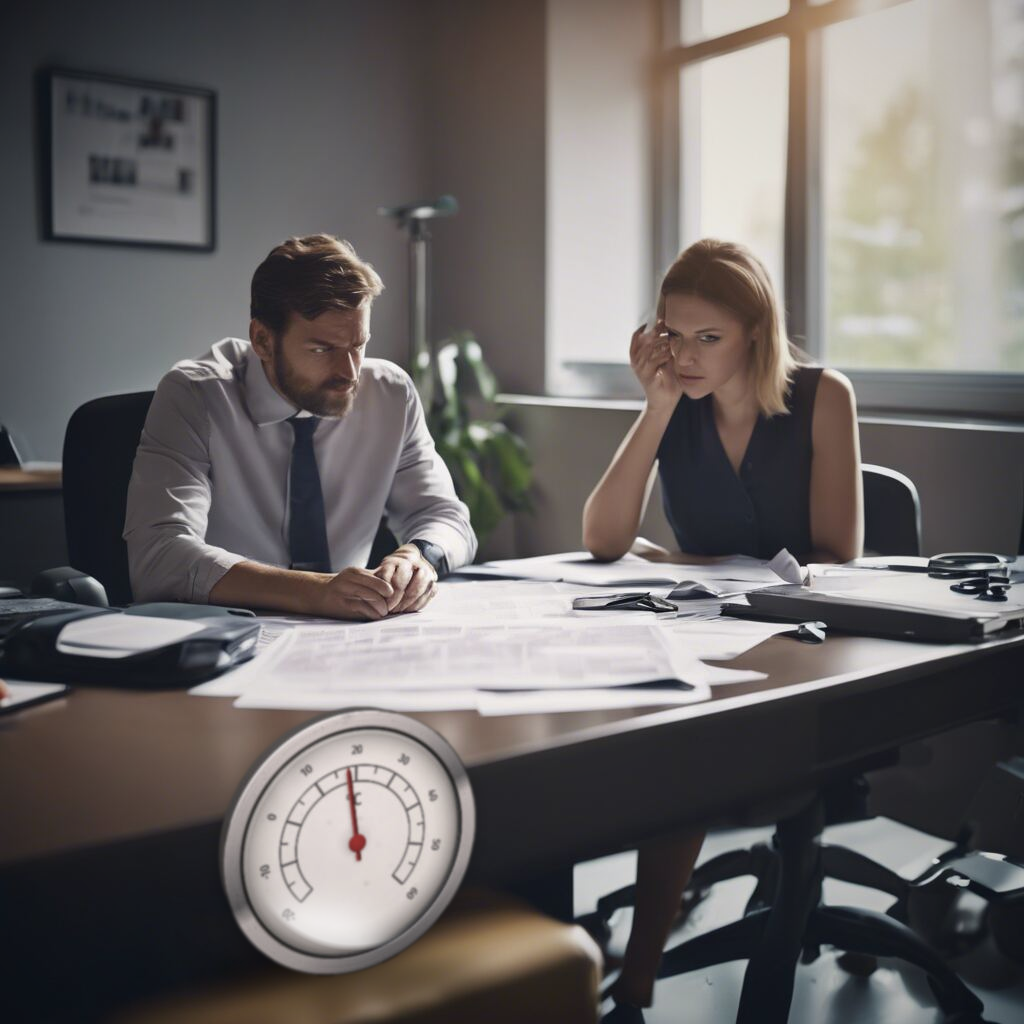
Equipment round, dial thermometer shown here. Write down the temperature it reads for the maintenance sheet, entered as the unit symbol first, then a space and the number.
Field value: °C 17.5
